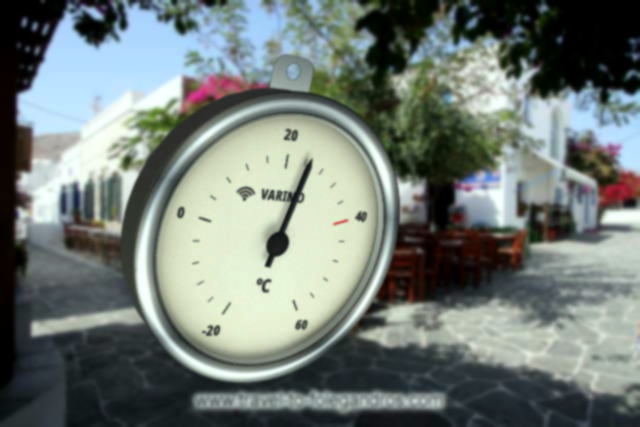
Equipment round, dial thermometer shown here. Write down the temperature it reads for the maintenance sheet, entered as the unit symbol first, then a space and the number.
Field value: °C 24
